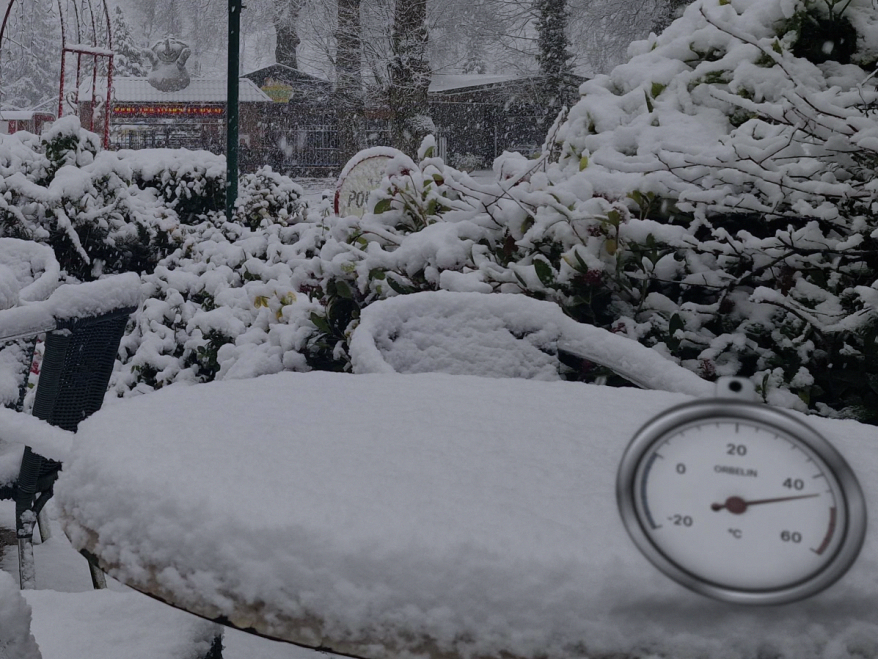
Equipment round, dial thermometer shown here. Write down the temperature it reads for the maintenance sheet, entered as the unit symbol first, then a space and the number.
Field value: °C 44
